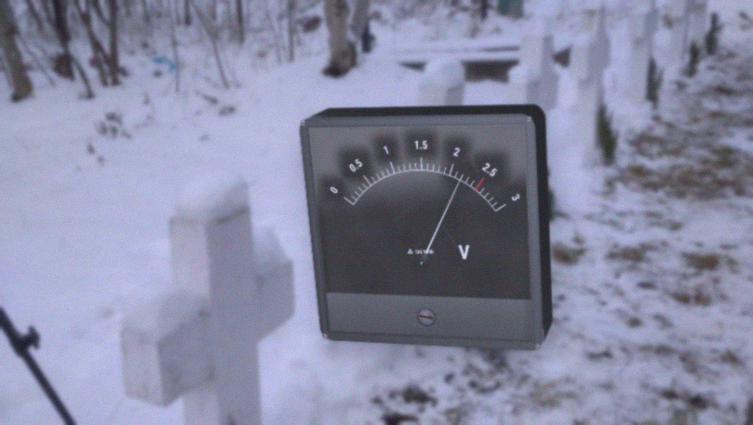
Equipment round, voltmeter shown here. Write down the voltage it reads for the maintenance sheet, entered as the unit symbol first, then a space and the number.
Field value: V 2.2
